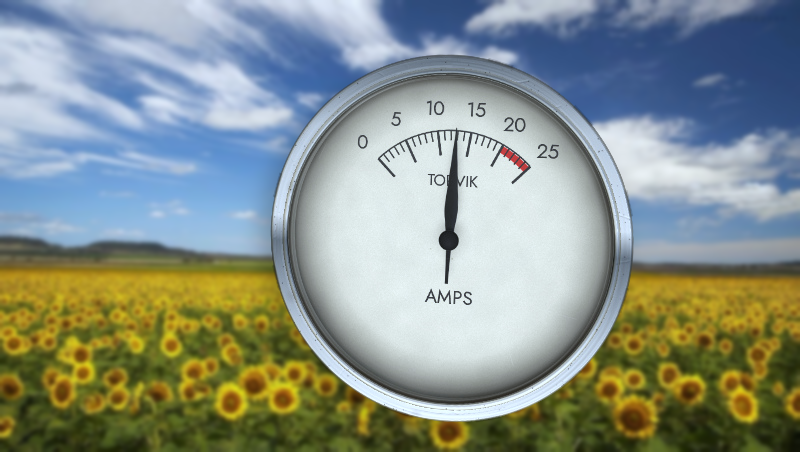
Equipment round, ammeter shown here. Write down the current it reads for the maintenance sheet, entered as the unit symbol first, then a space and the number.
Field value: A 13
